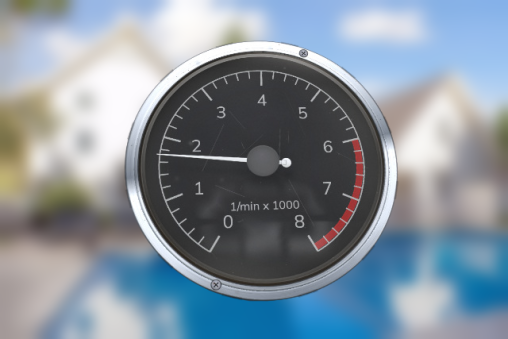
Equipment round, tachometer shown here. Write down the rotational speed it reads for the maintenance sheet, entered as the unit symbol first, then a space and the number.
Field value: rpm 1700
